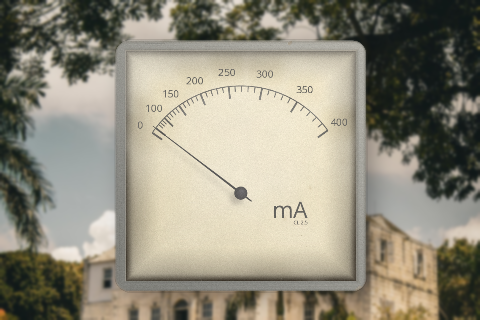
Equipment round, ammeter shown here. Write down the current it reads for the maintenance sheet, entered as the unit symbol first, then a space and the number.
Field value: mA 50
